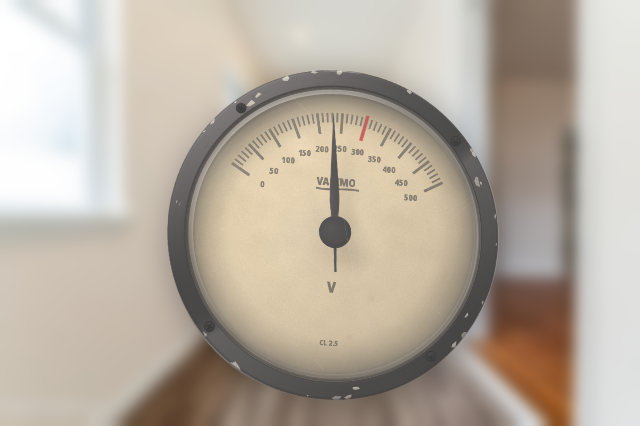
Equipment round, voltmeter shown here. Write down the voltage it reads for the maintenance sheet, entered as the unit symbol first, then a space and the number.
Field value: V 230
